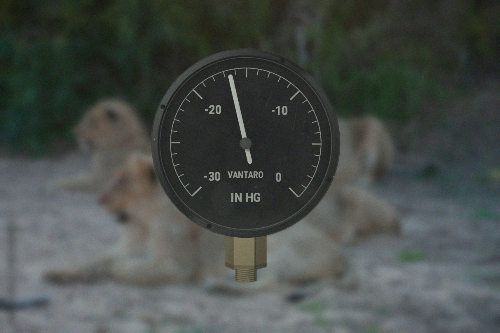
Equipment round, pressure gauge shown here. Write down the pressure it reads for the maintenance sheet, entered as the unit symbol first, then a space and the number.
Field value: inHg -16.5
